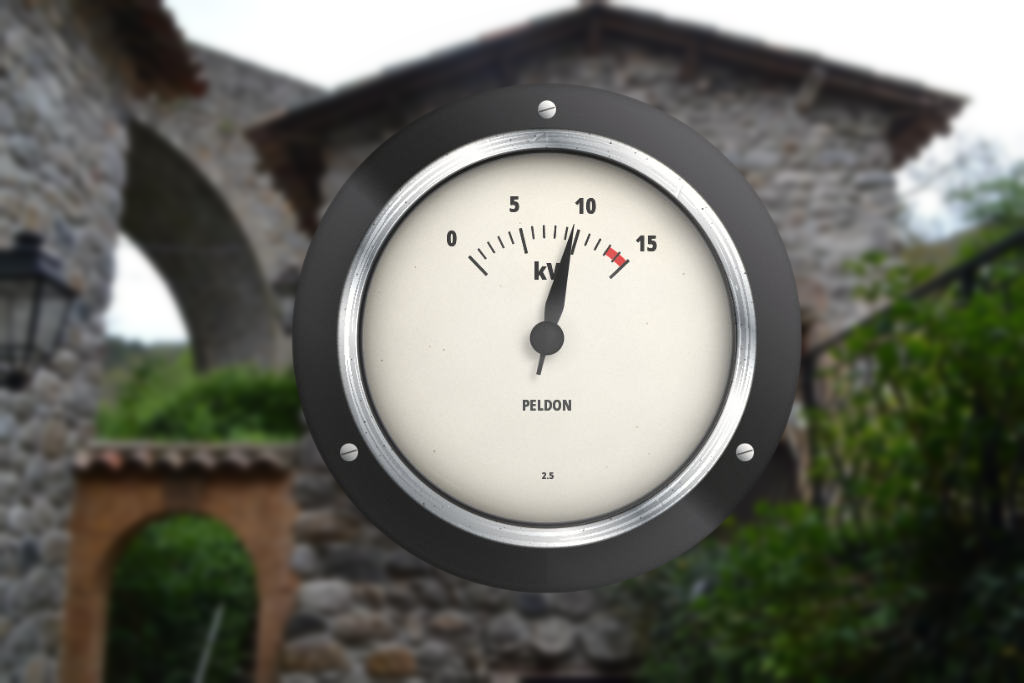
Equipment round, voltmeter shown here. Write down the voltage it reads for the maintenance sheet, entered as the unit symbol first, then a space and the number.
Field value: kV 9.5
